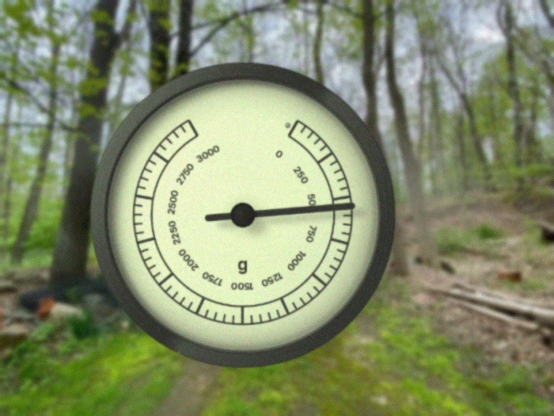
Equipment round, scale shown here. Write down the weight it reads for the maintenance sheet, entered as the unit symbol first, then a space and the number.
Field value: g 550
